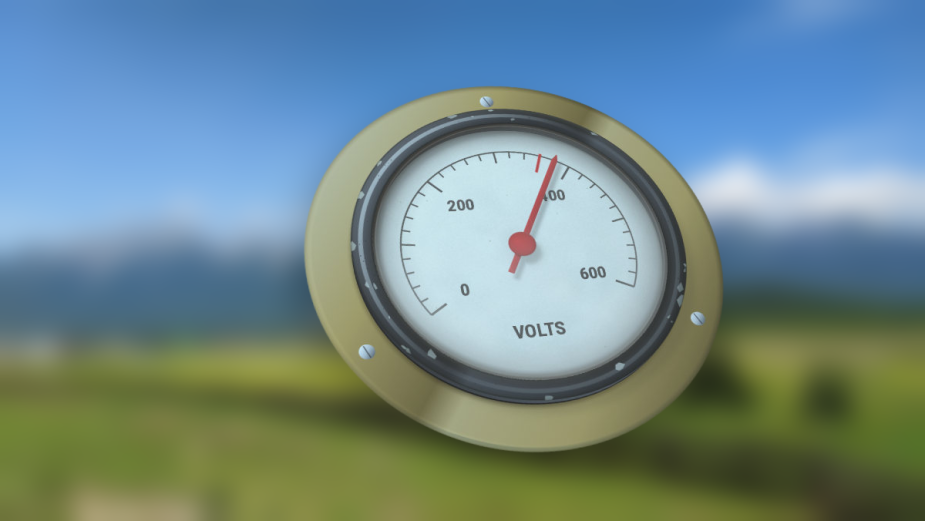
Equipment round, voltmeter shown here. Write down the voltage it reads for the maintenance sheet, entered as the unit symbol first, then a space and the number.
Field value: V 380
